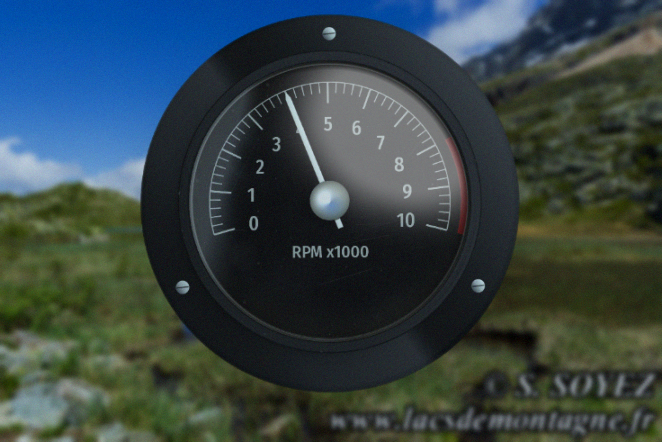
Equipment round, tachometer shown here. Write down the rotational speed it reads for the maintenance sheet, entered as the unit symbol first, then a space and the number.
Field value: rpm 4000
